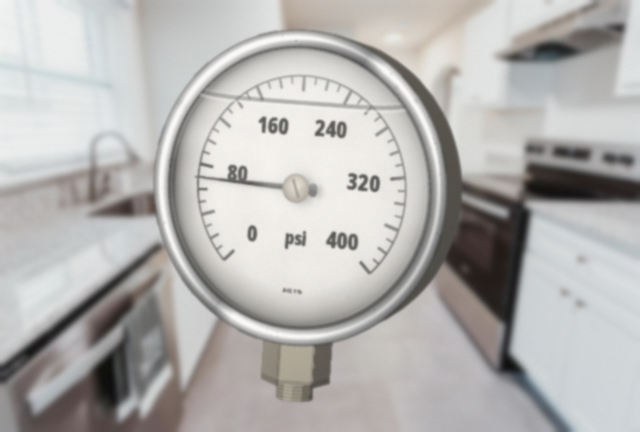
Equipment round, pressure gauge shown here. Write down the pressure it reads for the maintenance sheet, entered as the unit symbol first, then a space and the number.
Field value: psi 70
